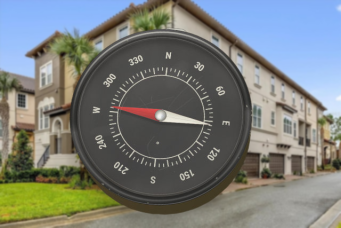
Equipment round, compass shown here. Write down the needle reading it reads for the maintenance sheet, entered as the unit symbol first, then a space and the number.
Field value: ° 275
